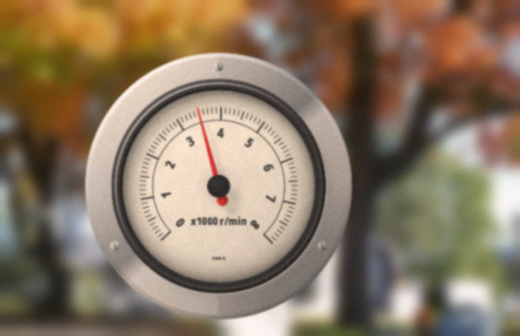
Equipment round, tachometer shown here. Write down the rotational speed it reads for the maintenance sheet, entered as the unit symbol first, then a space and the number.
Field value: rpm 3500
